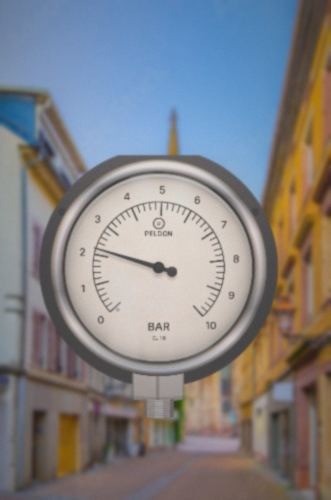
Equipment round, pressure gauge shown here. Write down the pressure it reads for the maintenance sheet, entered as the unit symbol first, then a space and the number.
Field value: bar 2.2
